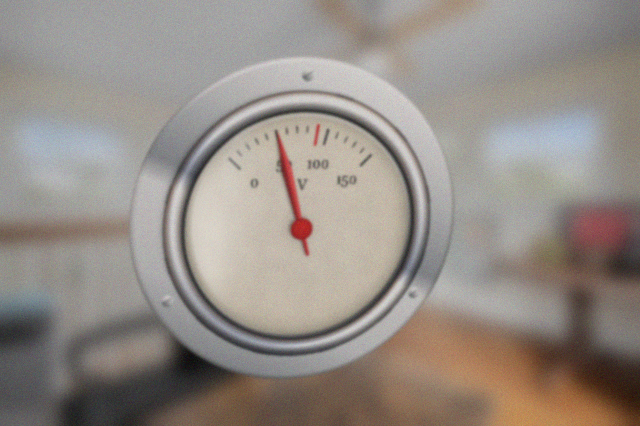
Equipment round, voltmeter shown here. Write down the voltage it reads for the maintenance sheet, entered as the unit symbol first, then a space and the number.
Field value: V 50
